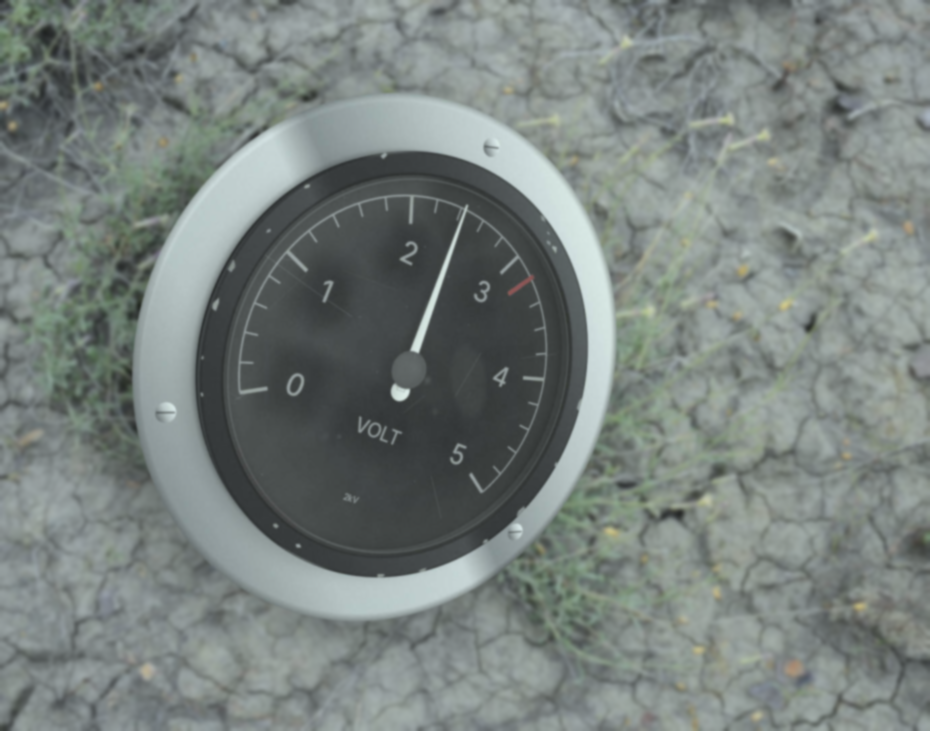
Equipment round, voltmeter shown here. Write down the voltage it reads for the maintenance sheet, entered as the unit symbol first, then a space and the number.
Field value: V 2.4
